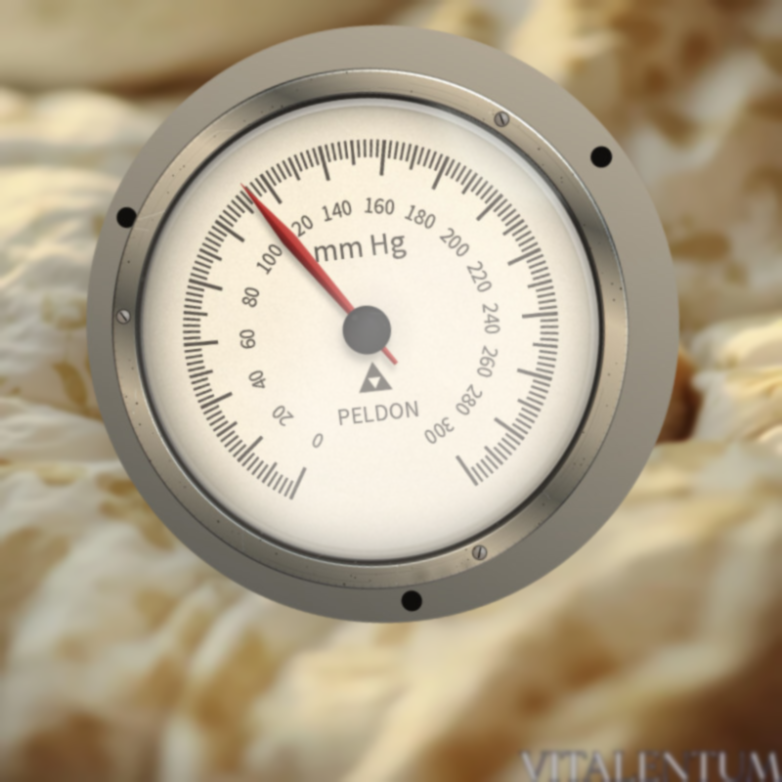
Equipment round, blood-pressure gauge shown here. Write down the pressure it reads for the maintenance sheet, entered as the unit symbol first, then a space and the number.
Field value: mmHg 114
